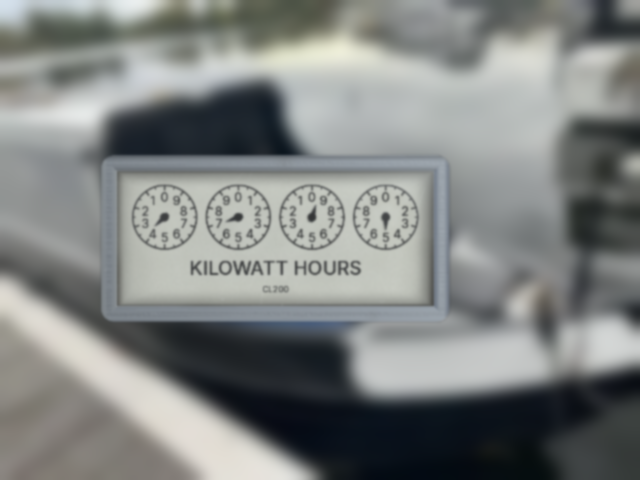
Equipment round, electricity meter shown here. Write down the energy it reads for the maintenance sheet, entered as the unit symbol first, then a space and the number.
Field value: kWh 3695
